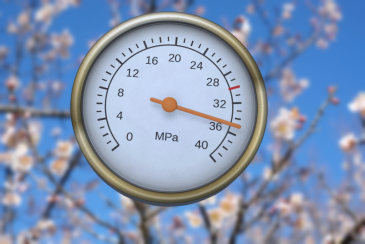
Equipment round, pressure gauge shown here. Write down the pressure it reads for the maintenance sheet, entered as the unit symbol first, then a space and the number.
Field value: MPa 35
